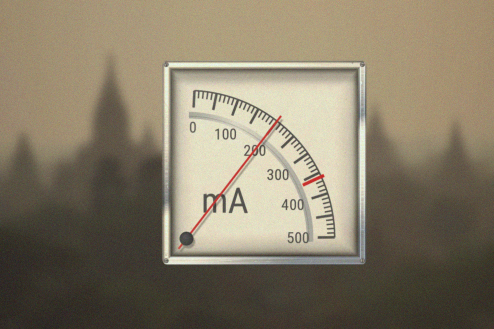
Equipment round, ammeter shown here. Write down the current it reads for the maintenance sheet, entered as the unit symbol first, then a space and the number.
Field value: mA 200
